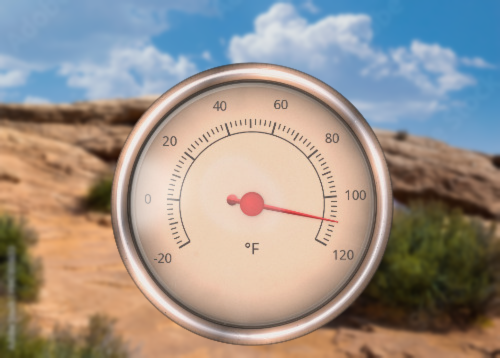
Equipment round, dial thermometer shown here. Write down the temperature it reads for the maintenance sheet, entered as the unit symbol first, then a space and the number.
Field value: °F 110
